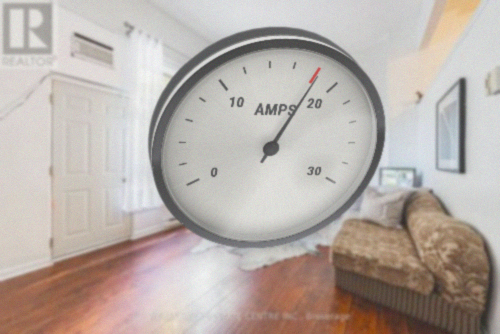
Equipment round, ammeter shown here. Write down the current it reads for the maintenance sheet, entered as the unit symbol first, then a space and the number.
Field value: A 18
